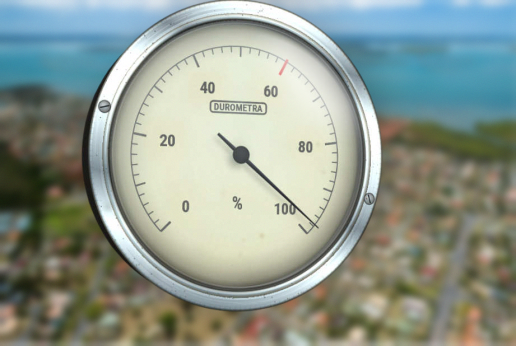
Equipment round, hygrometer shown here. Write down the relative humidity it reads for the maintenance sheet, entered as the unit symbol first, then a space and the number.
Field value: % 98
